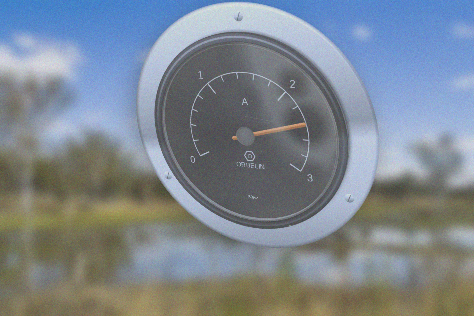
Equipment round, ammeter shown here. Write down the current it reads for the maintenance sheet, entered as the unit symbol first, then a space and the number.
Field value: A 2.4
